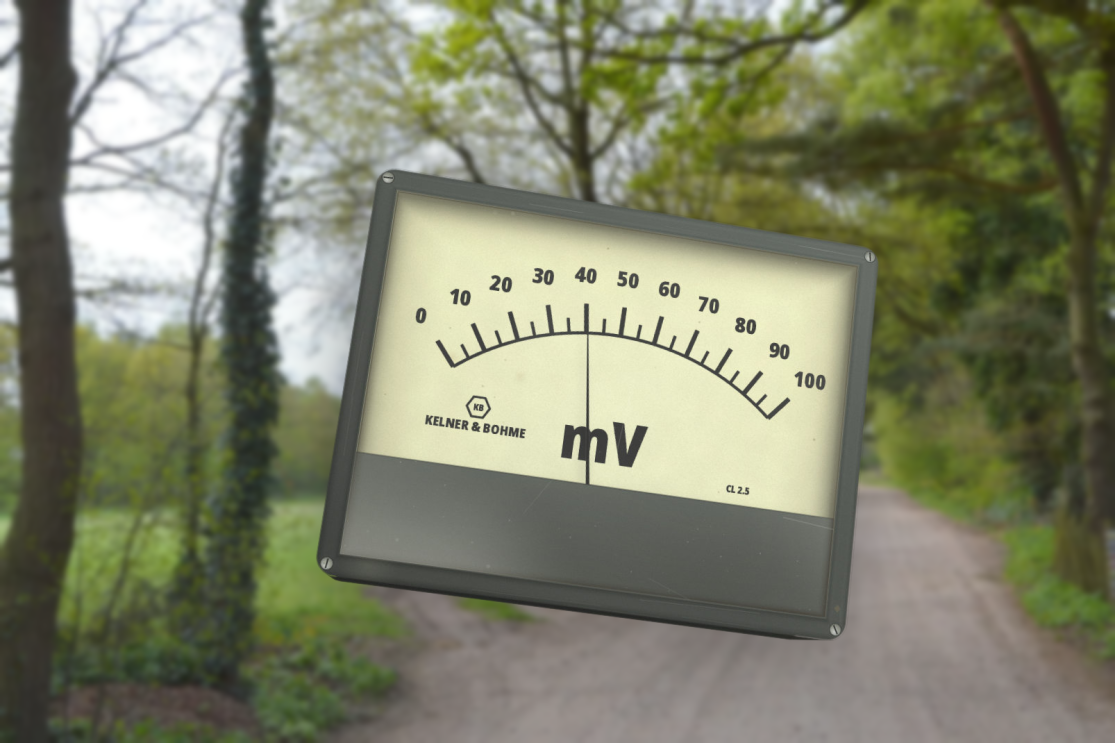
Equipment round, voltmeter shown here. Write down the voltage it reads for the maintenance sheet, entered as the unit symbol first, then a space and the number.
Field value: mV 40
